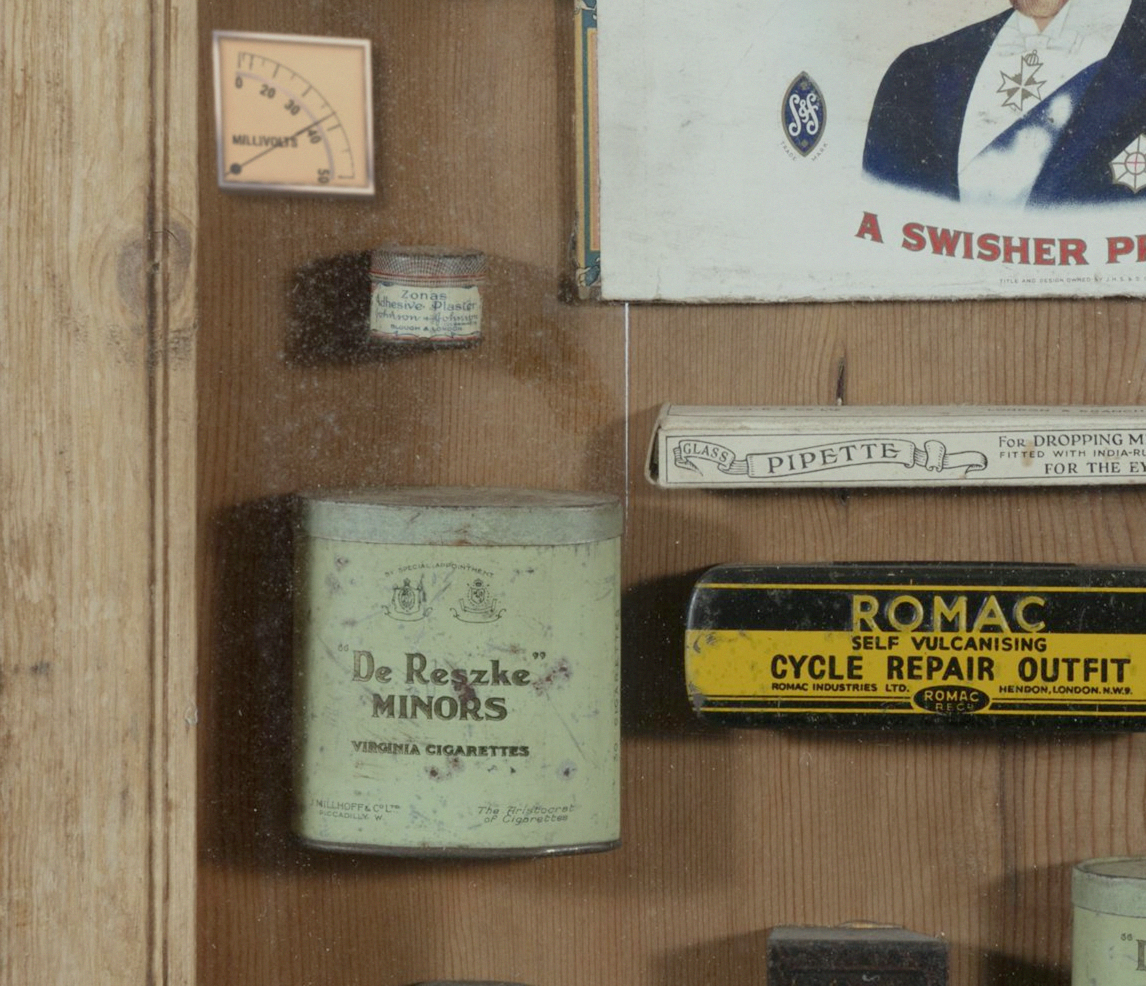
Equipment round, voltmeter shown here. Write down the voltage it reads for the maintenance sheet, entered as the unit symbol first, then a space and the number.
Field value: mV 37.5
